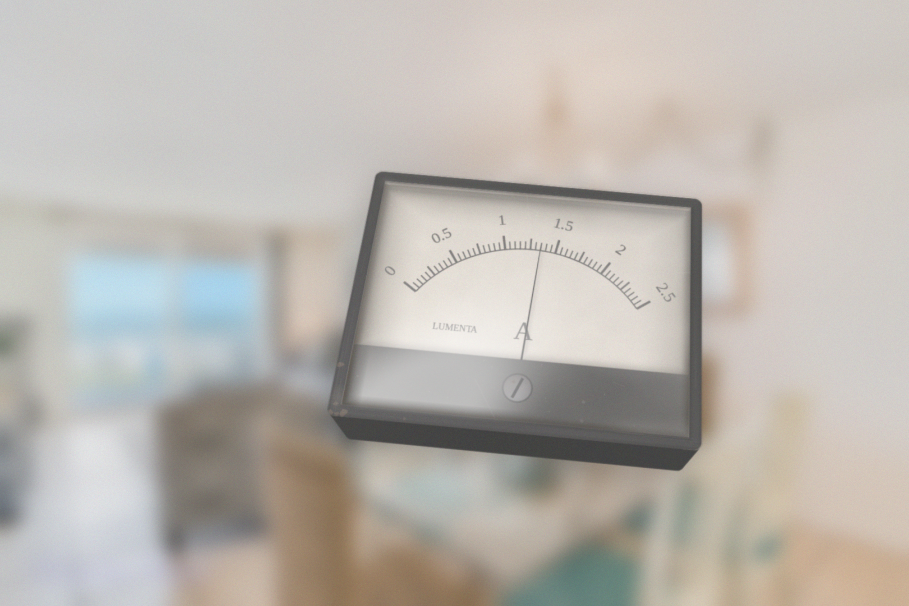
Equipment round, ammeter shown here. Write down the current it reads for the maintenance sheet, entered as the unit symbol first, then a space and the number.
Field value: A 1.35
